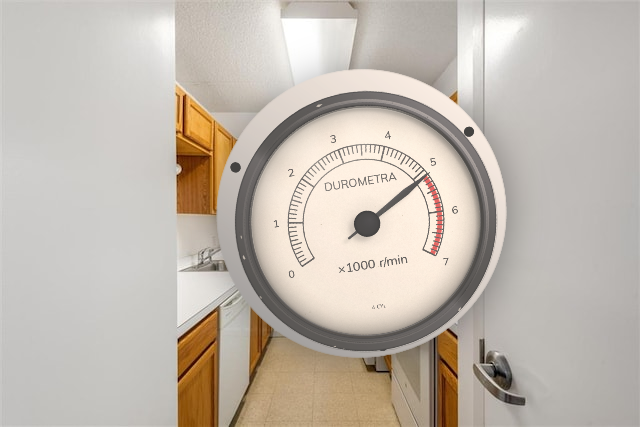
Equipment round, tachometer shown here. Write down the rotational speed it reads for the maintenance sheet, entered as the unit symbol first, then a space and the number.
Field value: rpm 5100
